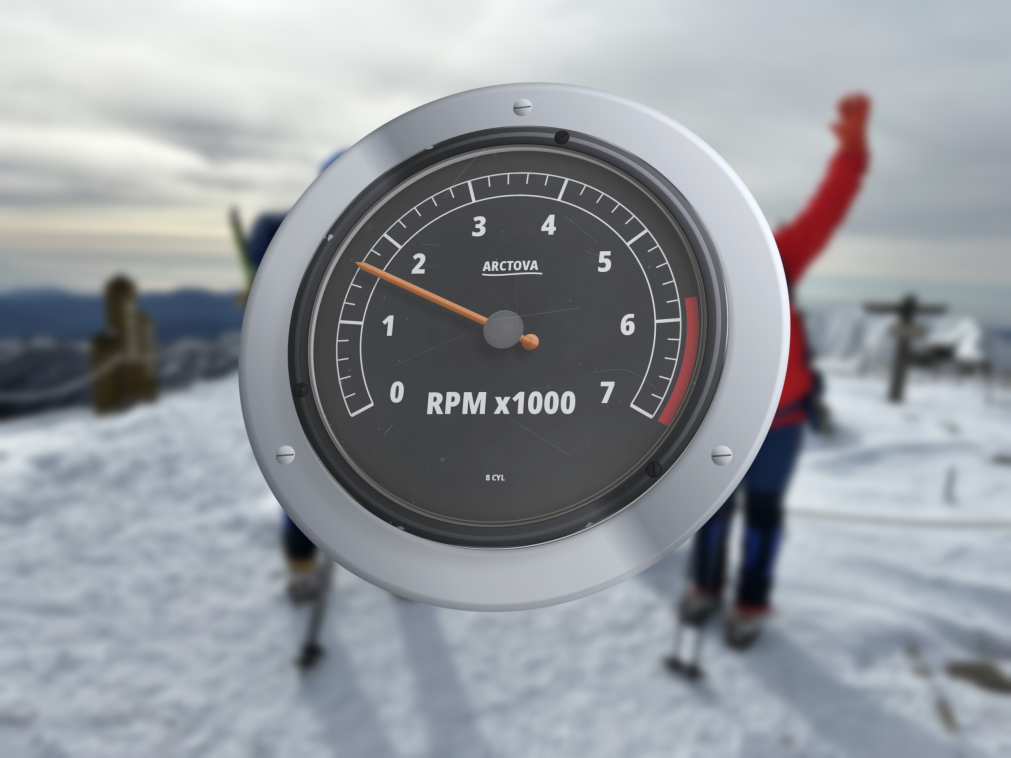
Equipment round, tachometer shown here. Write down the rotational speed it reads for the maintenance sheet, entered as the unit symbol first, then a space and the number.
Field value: rpm 1600
